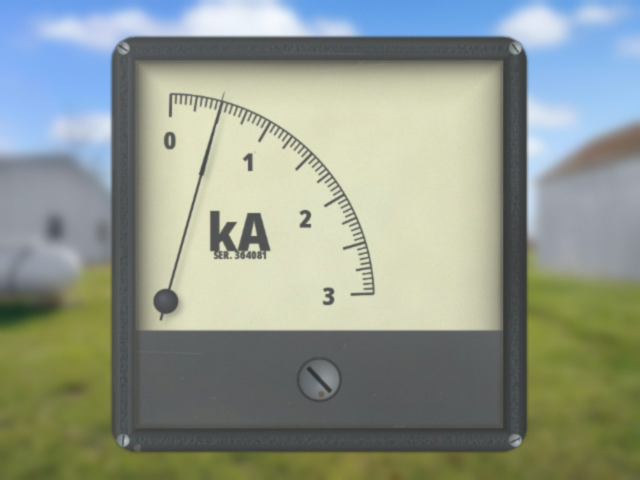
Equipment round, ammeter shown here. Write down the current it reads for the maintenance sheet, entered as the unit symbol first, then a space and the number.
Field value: kA 0.5
